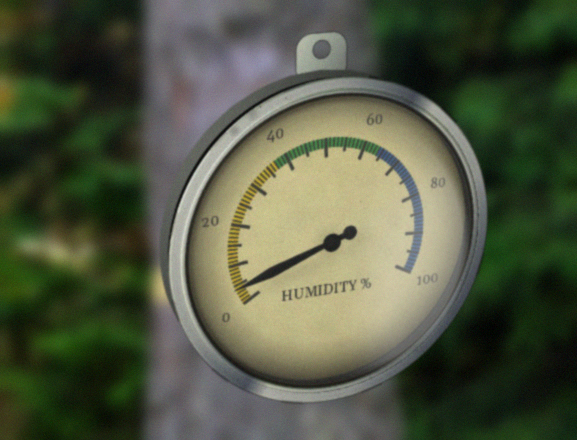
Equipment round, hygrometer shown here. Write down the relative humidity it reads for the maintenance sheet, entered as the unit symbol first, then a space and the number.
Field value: % 5
